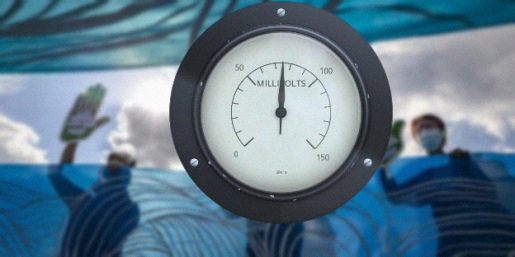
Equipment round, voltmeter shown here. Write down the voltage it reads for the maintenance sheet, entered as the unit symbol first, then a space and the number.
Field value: mV 75
